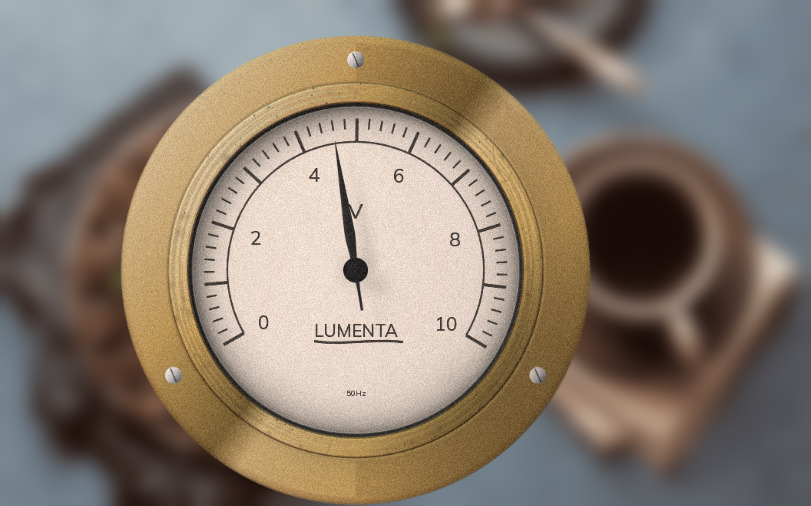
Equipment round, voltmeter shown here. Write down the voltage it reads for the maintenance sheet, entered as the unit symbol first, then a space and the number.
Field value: V 4.6
